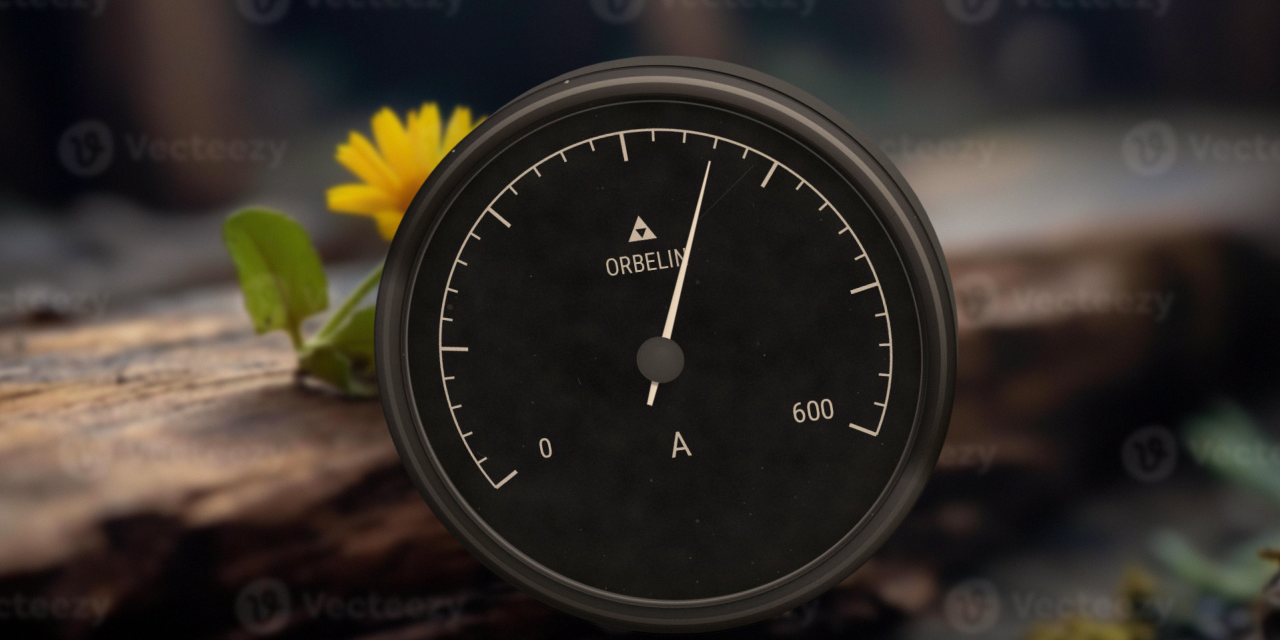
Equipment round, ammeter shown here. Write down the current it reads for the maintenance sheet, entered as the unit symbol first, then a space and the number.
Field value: A 360
